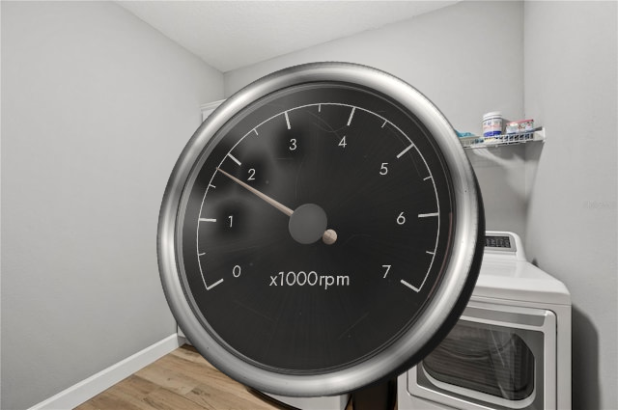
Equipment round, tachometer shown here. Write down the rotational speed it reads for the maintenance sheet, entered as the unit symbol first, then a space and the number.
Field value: rpm 1750
